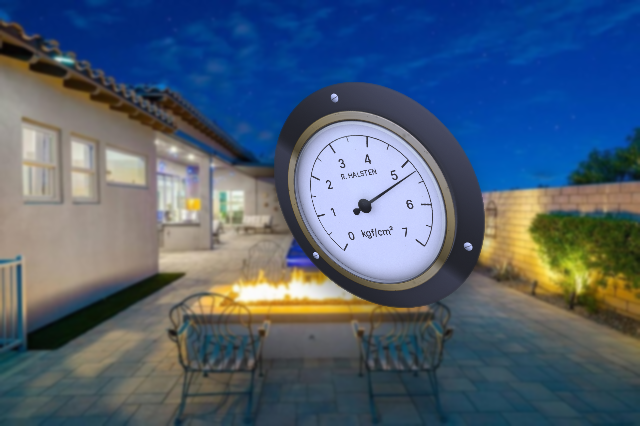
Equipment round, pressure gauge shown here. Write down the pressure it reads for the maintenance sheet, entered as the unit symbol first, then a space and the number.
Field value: kg/cm² 5.25
